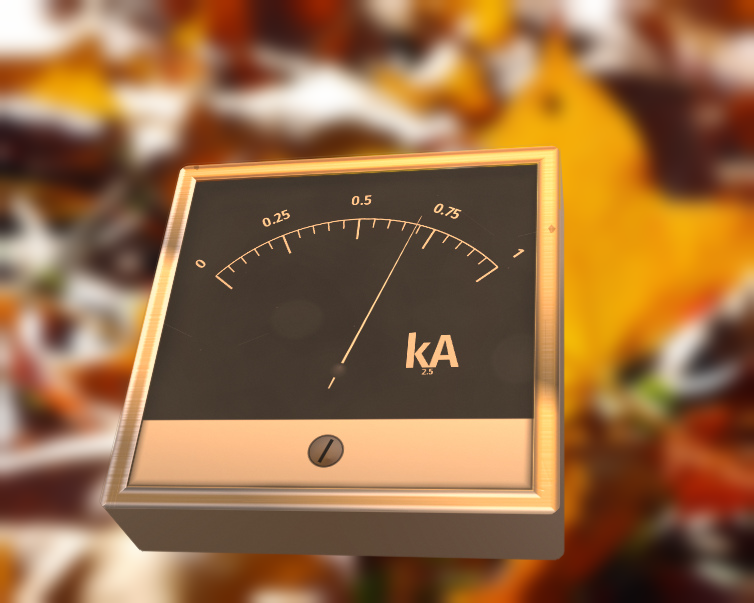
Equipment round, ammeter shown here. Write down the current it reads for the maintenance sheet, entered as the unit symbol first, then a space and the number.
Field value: kA 0.7
